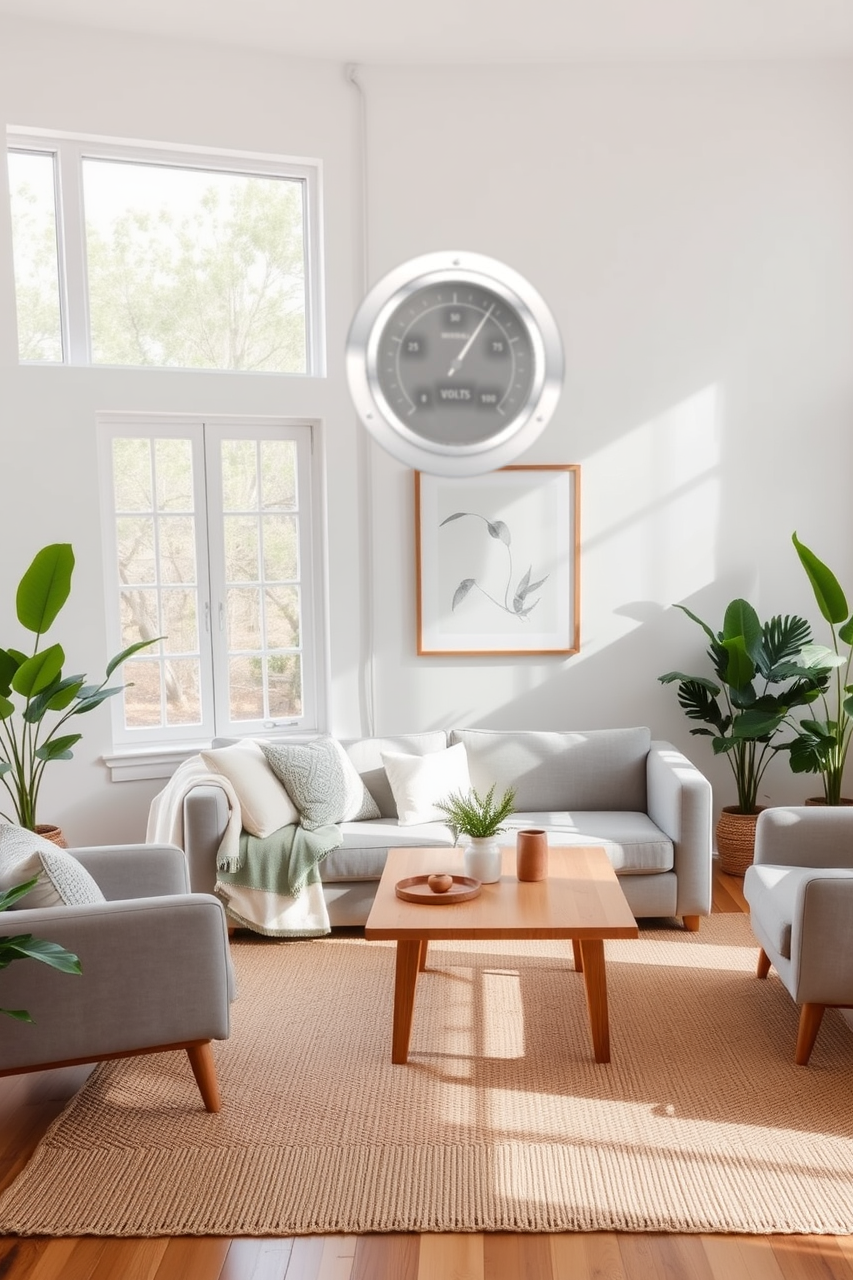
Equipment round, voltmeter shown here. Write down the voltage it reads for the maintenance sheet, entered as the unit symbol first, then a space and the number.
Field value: V 62.5
